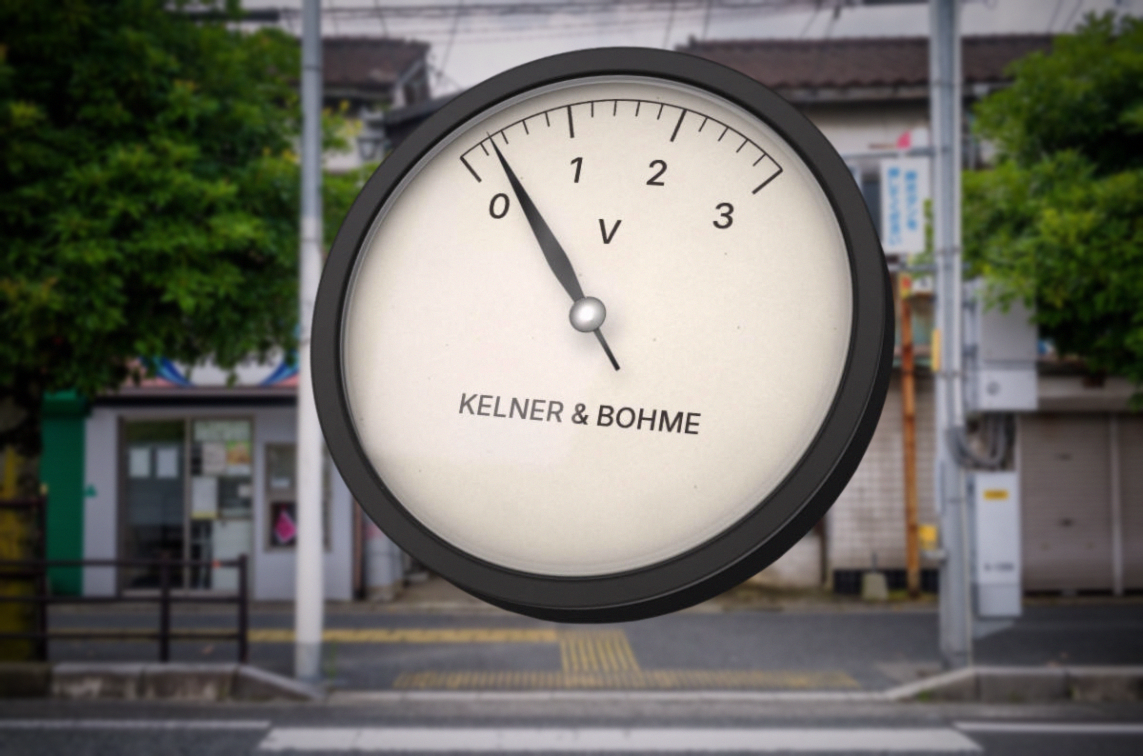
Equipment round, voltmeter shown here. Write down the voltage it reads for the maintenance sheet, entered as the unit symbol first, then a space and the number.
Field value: V 0.3
